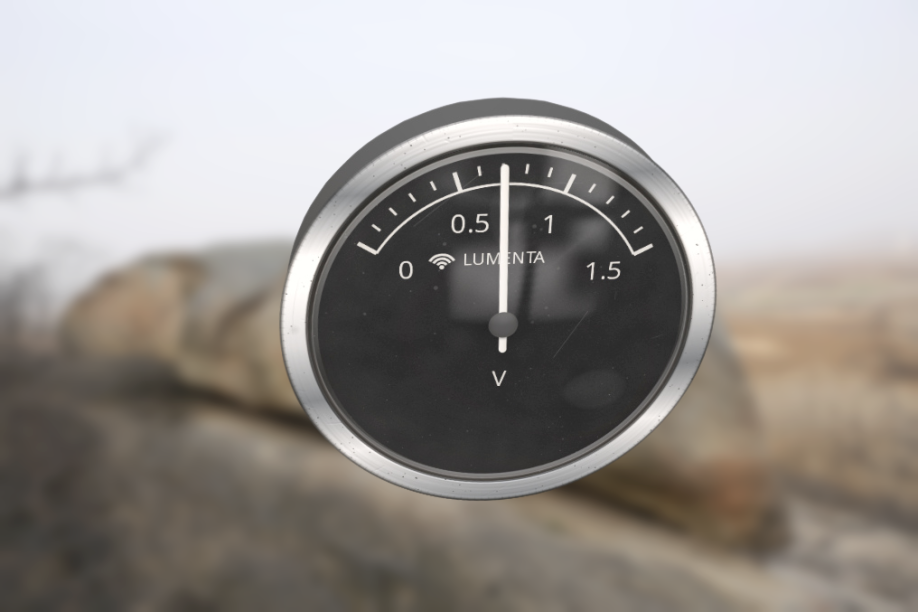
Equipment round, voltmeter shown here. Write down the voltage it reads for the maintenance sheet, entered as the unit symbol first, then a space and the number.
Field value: V 0.7
